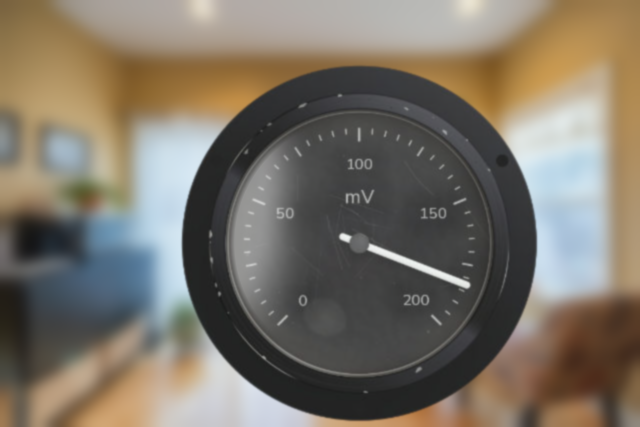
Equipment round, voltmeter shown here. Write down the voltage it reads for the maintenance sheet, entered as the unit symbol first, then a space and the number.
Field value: mV 182.5
